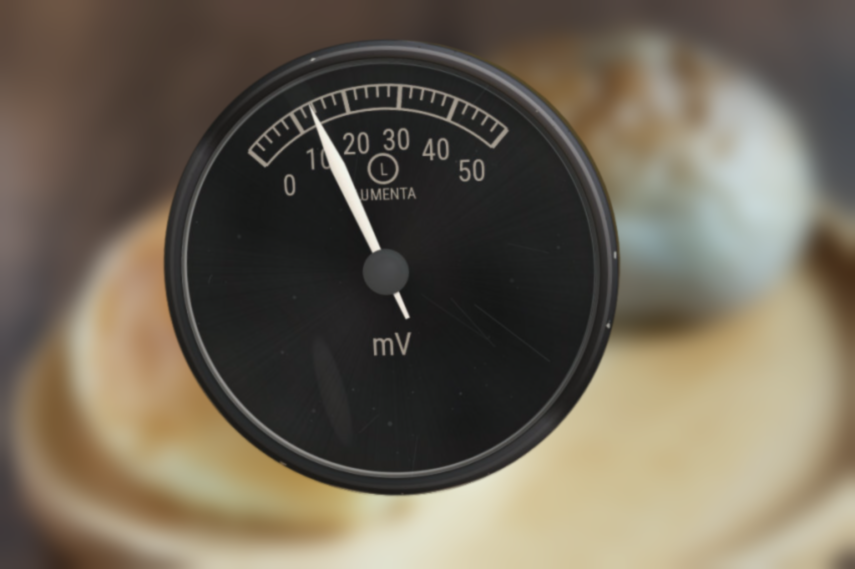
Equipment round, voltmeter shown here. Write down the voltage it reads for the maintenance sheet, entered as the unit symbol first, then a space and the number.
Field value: mV 14
